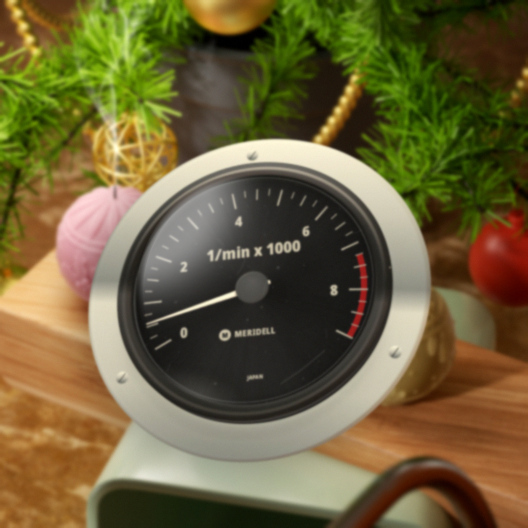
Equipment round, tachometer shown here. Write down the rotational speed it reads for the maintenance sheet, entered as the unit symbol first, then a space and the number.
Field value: rpm 500
